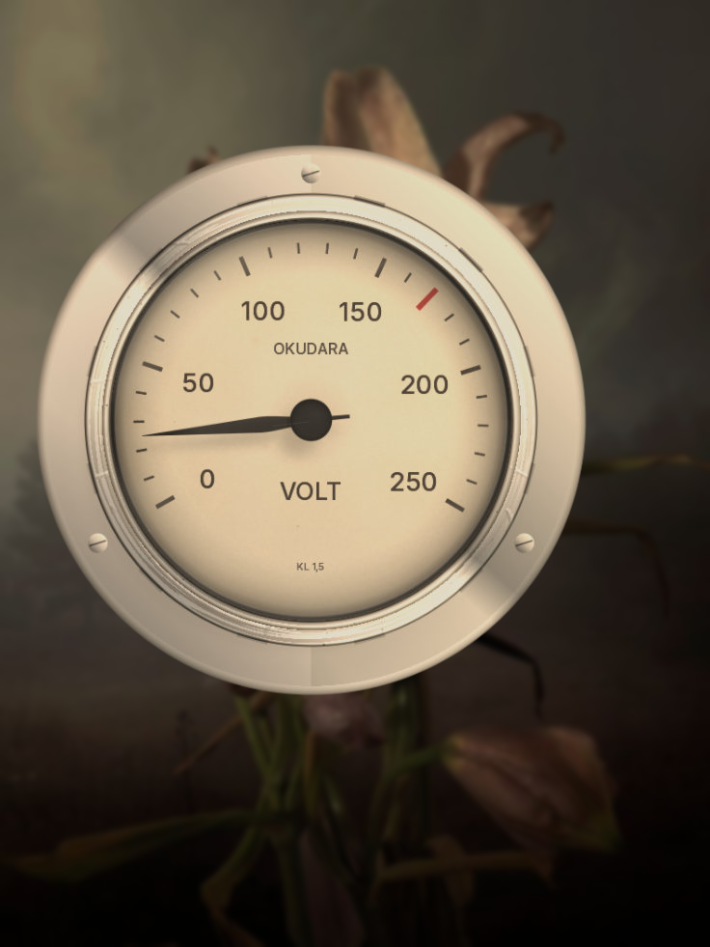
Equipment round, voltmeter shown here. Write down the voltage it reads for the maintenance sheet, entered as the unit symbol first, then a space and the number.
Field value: V 25
